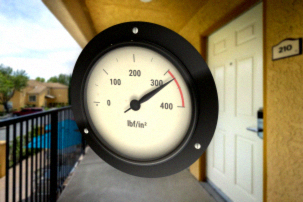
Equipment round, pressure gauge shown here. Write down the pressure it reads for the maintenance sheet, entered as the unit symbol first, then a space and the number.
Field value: psi 325
